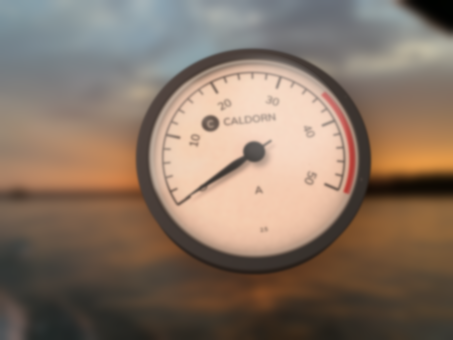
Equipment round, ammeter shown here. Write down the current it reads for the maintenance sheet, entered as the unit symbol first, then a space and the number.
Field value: A 0
